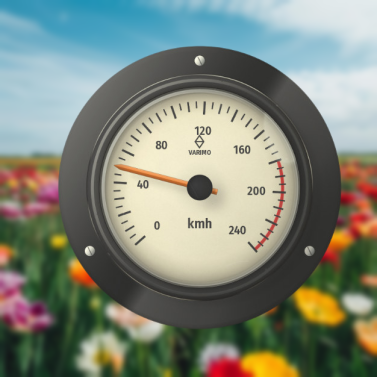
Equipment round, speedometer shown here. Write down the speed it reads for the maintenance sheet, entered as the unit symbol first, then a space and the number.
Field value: km/h 50
